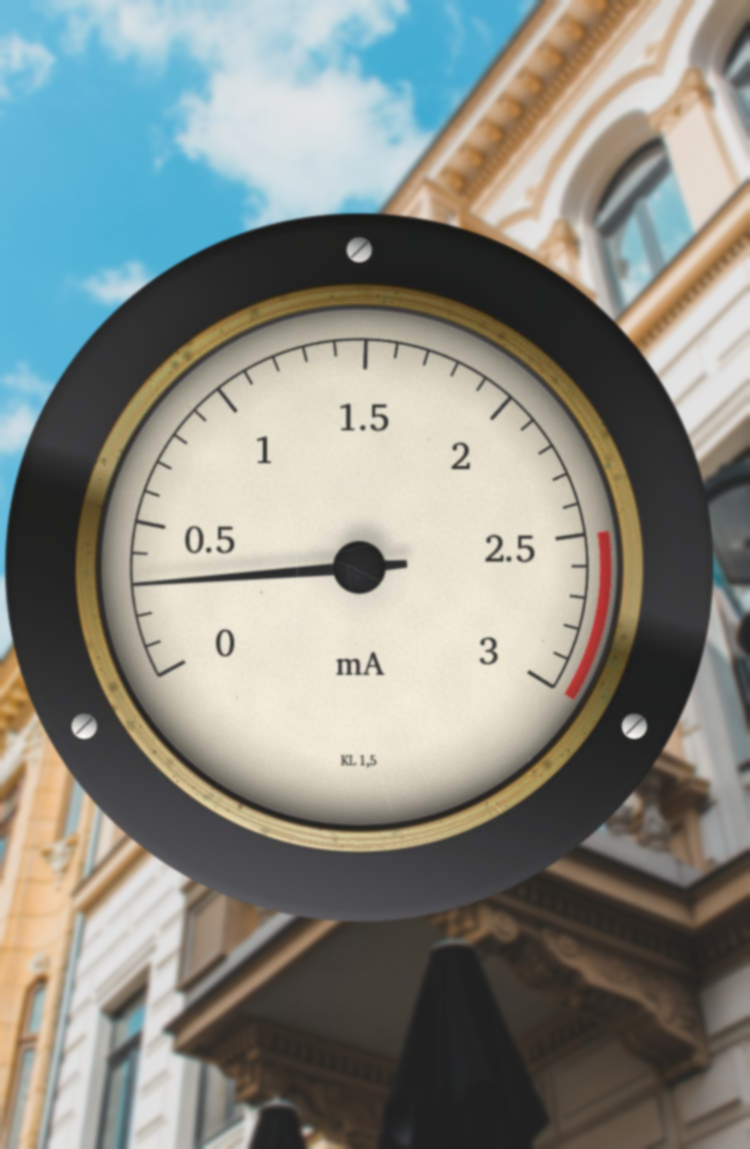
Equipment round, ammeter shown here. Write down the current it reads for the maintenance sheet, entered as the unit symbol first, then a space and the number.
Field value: mA 0.3
